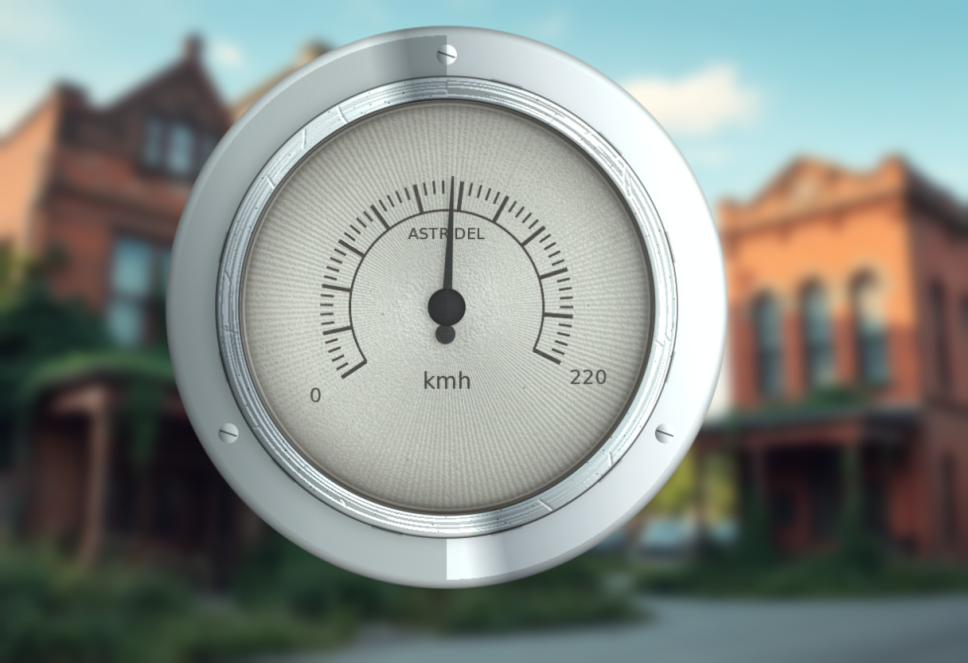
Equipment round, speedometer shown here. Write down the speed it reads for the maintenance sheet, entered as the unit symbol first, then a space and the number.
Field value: km/h 116
